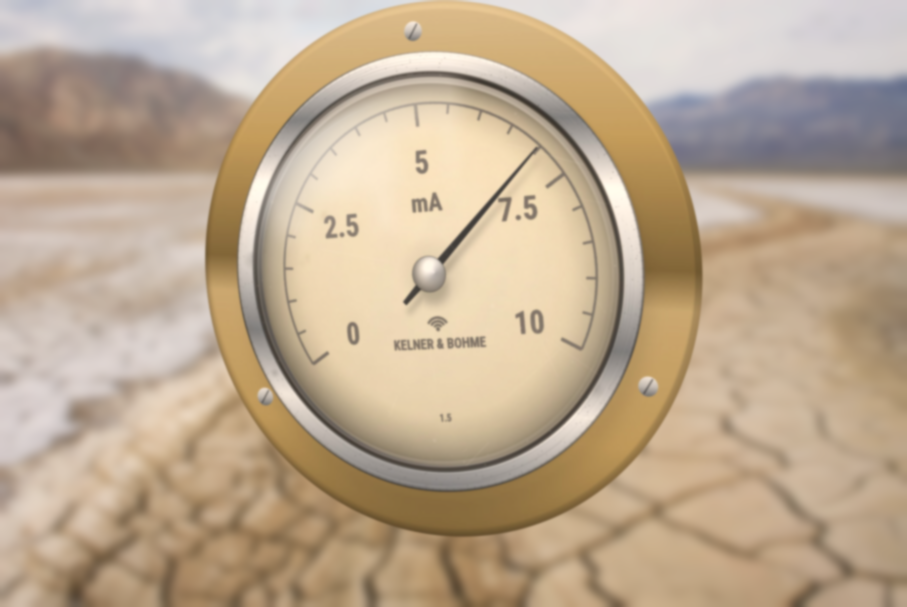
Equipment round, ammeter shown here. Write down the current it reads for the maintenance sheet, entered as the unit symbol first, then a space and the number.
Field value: mA 7
